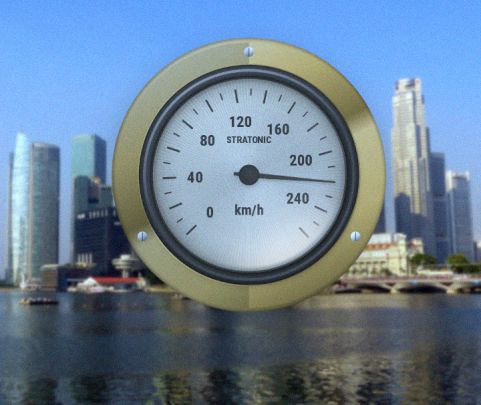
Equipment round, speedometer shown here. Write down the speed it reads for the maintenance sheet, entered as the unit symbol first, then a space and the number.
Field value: km/h 220
